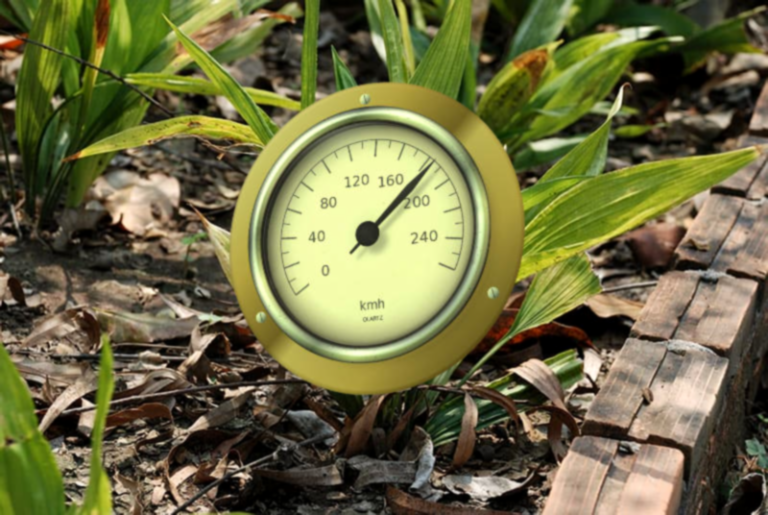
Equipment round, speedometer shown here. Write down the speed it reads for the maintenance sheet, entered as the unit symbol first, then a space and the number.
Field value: km/h 185
